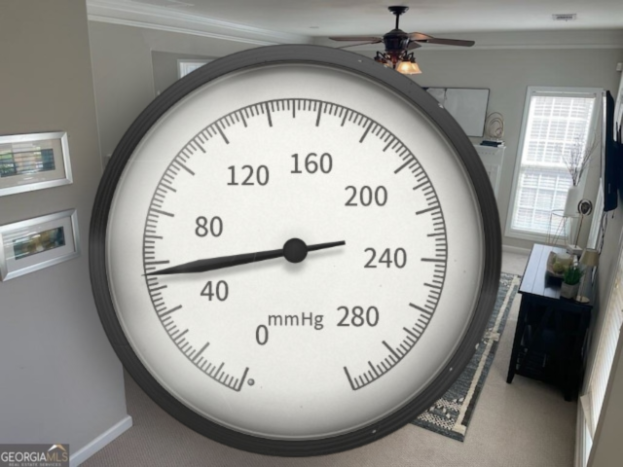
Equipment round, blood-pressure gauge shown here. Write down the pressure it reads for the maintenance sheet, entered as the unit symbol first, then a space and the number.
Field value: mmHg 56
